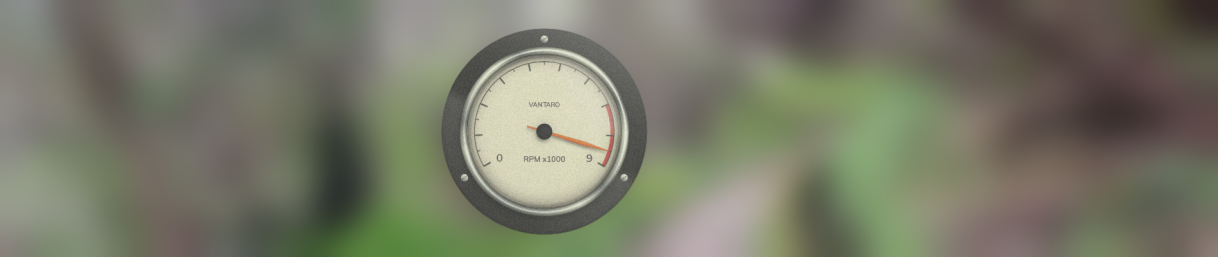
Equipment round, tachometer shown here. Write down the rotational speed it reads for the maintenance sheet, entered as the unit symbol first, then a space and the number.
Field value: rpm 8500
